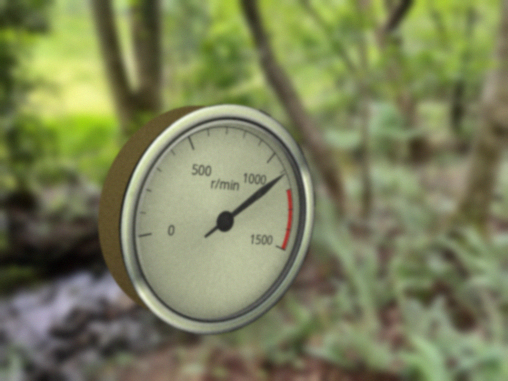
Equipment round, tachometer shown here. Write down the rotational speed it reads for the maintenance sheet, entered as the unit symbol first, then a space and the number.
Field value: rpm 1100
